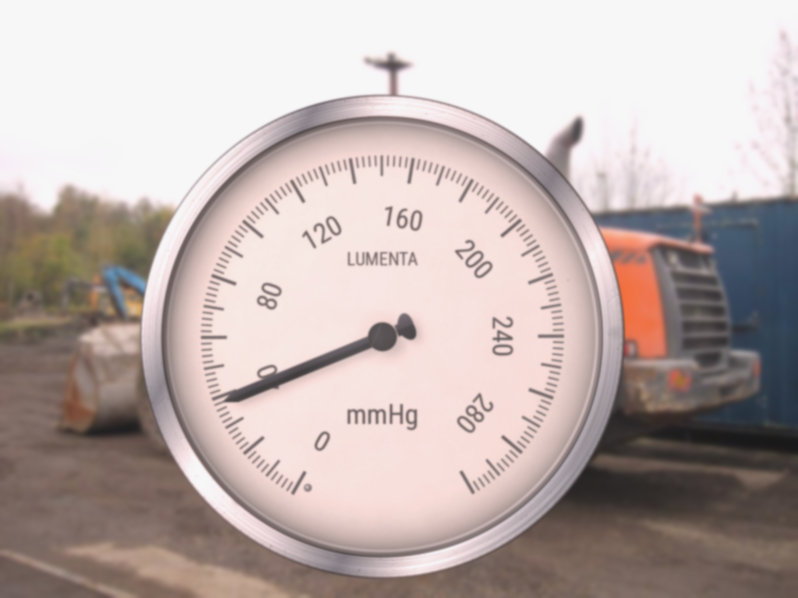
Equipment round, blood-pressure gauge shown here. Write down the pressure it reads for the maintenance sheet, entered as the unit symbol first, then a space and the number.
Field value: mmHg 38
